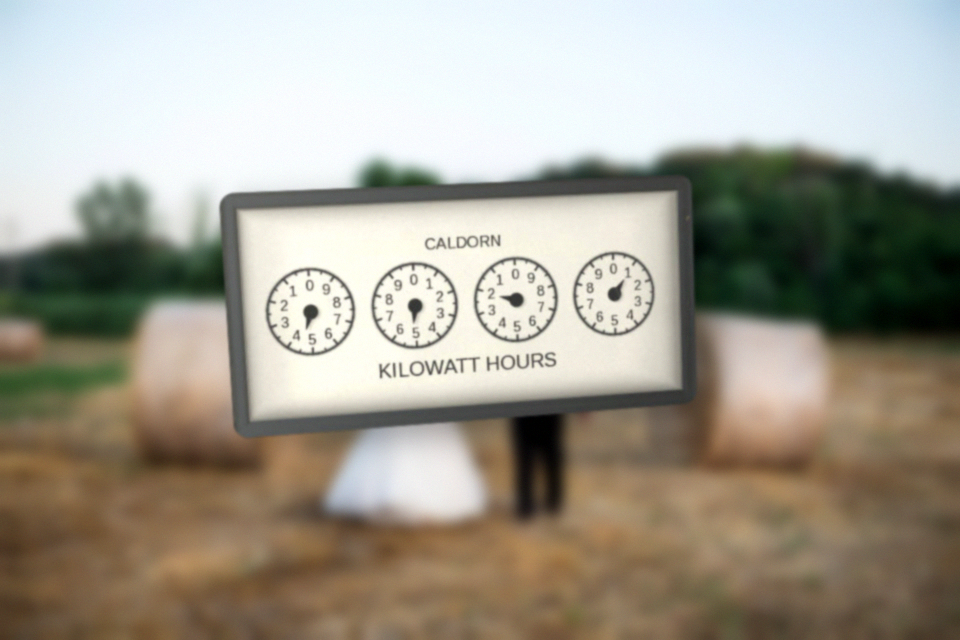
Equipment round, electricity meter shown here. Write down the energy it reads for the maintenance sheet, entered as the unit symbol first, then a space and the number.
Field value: kWh 4521
